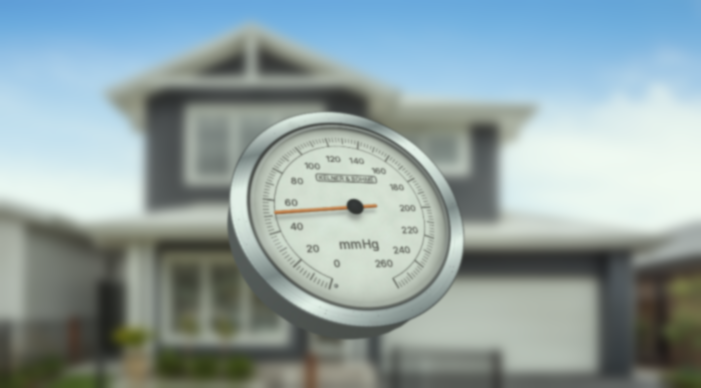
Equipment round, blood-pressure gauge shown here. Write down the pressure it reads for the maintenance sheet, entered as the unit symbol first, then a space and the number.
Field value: mmHg 50
